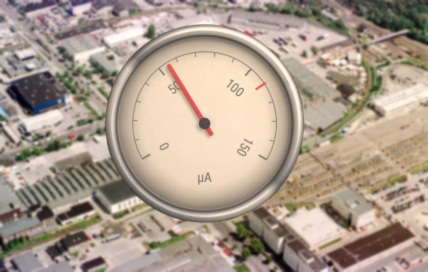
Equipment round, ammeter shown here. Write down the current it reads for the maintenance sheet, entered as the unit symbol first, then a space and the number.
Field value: µA 55
